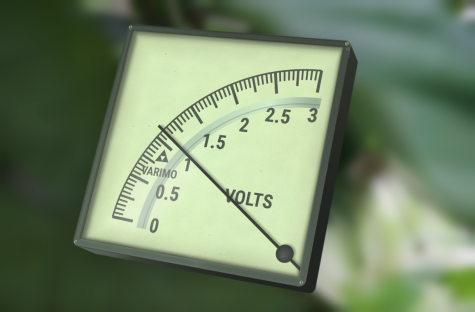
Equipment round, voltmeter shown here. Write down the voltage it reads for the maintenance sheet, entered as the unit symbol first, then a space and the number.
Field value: V 1.1
